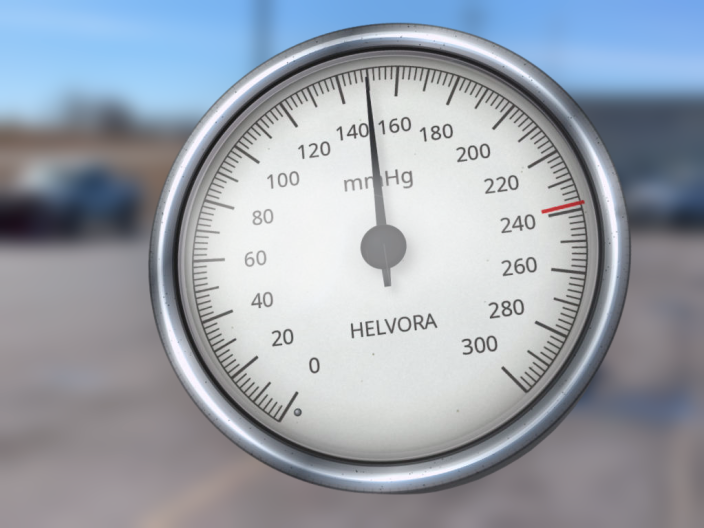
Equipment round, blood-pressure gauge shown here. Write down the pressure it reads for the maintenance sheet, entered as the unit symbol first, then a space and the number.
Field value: mmHg 150
